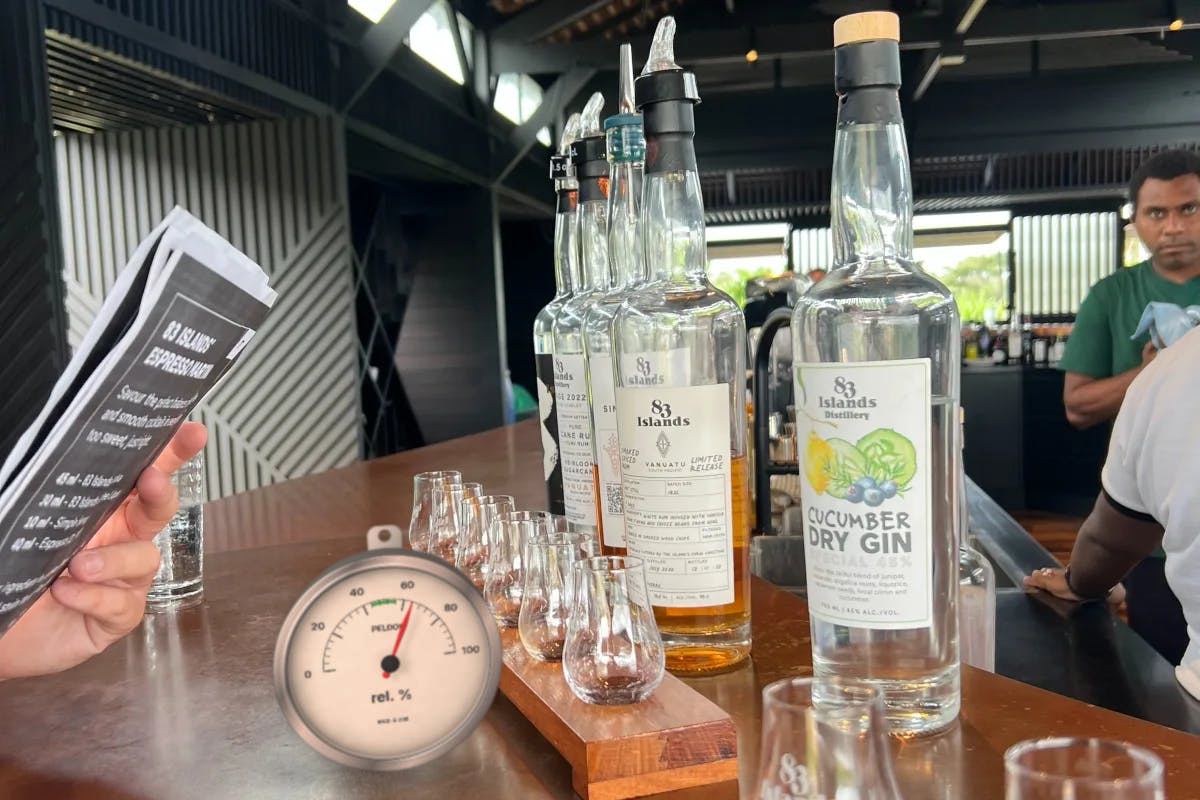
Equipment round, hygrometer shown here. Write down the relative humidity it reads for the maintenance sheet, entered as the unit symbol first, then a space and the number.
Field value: % 64
